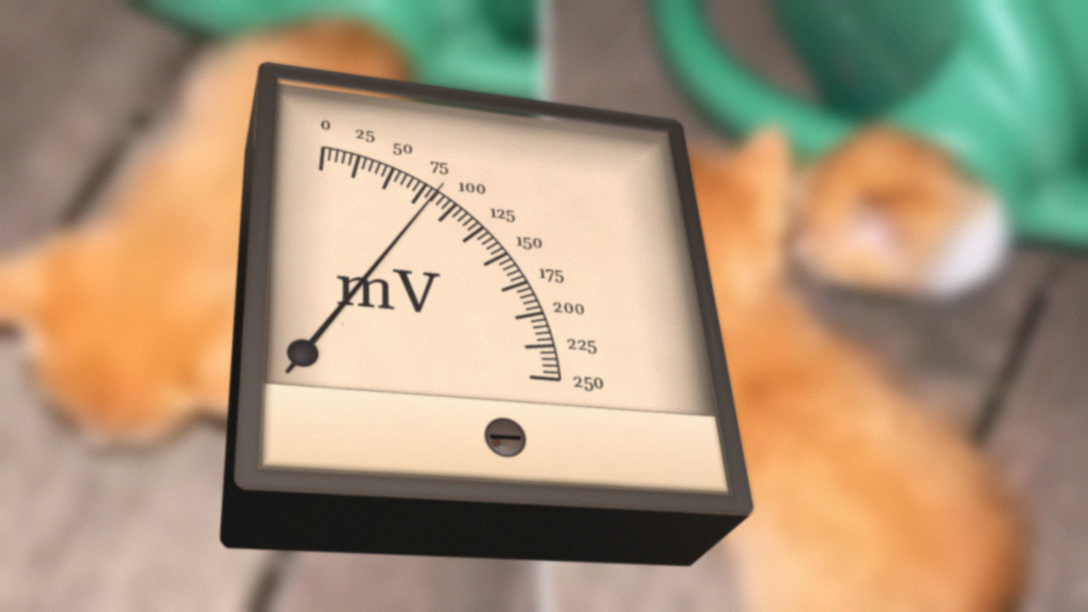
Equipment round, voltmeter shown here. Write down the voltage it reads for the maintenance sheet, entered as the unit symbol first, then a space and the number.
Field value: mV 85
